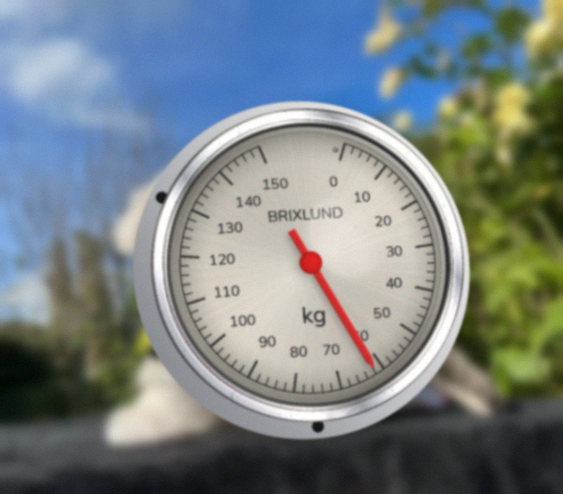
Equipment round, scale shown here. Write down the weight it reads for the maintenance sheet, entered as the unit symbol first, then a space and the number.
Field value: kg 62
